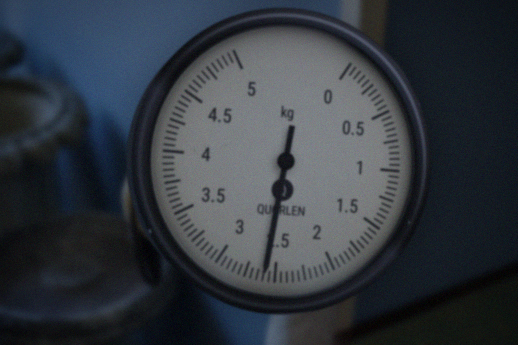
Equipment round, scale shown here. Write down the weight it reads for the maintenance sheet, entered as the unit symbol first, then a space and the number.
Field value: kg 2.6
